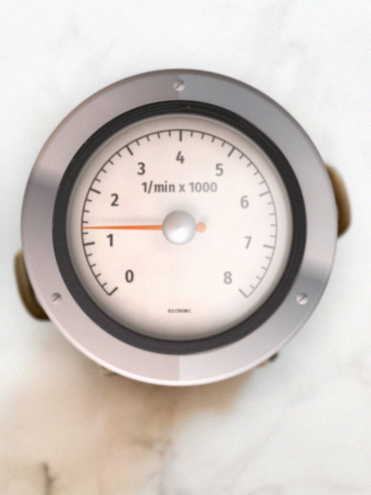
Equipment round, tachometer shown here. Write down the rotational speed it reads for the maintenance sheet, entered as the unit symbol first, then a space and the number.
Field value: rpm 1300
